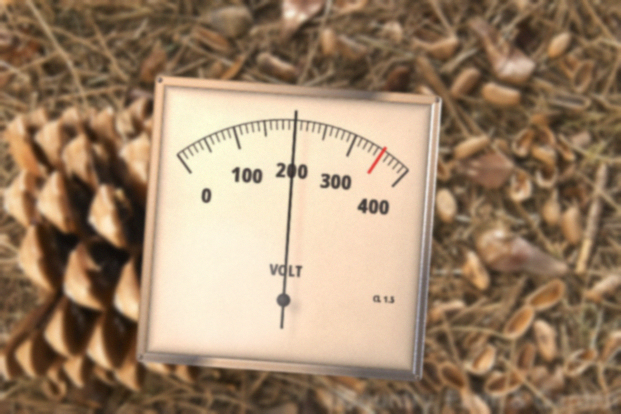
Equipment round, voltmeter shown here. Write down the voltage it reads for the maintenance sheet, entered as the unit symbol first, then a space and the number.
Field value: V 200
